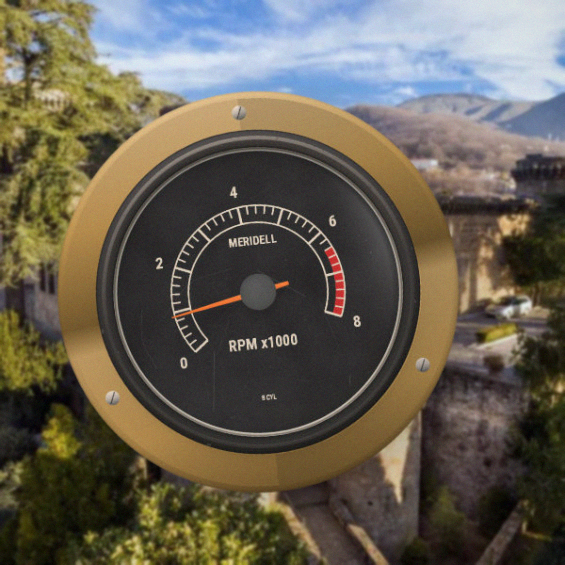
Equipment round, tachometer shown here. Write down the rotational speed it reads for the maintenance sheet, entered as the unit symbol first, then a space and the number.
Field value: rpm 900
